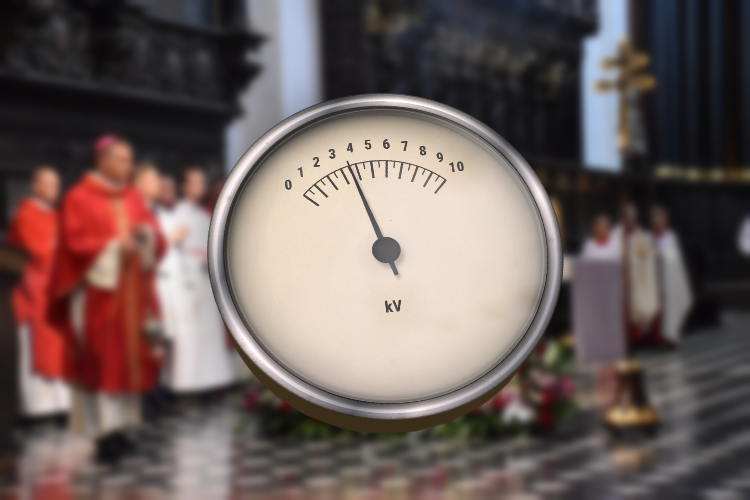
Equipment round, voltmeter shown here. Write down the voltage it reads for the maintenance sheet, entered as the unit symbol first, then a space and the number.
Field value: kV 3.5
